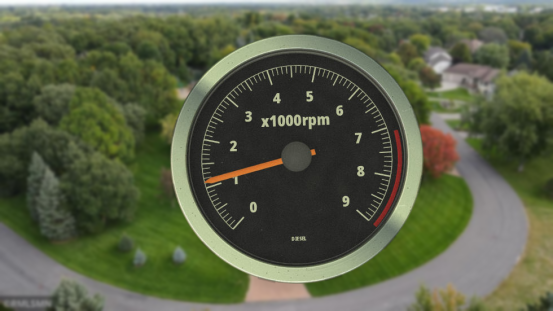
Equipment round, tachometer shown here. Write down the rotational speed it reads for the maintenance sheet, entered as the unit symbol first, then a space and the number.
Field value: rpm 1100
